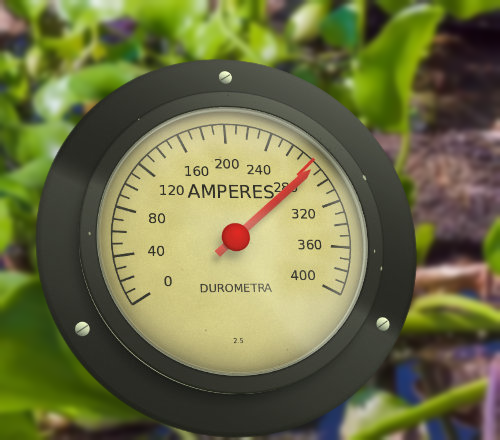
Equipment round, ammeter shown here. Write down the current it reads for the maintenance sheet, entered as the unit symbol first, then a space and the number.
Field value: A 285
